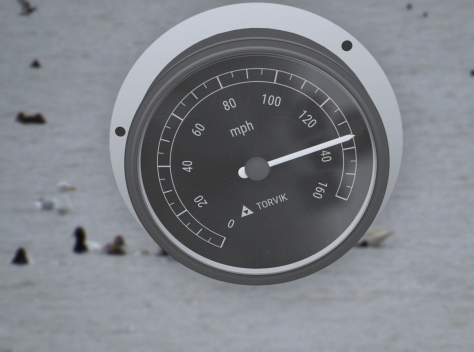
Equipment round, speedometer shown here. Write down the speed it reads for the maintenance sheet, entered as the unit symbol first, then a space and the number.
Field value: mph 135
